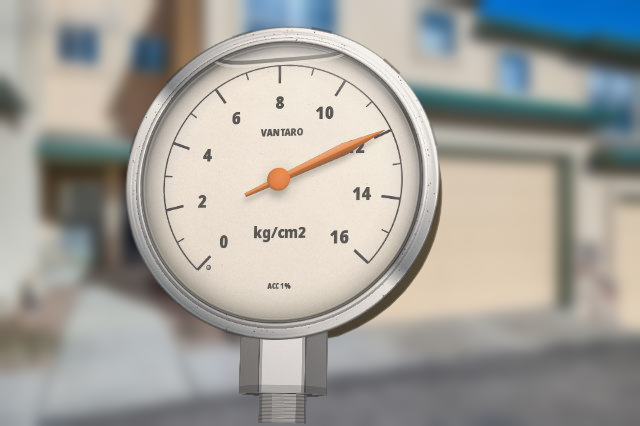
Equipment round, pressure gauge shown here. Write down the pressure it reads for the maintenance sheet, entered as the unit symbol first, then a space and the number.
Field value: kg/cm² 12
